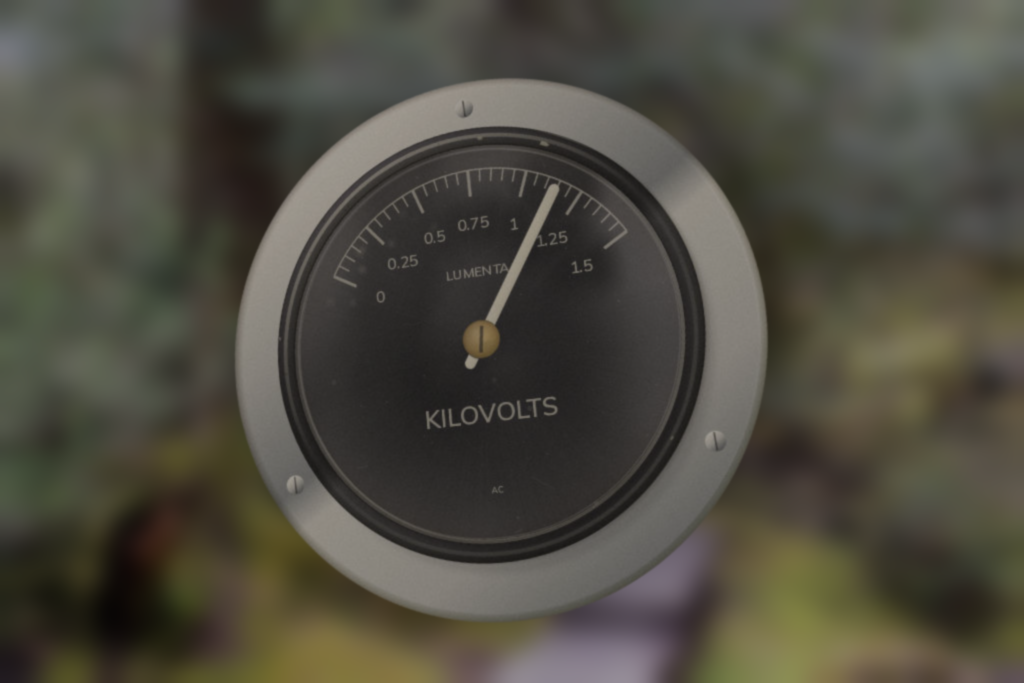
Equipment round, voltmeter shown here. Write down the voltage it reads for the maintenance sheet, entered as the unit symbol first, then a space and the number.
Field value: kV 1.15
